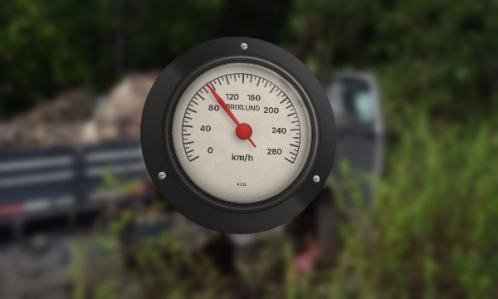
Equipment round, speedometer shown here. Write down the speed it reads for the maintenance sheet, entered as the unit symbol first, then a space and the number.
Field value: km/h 95
